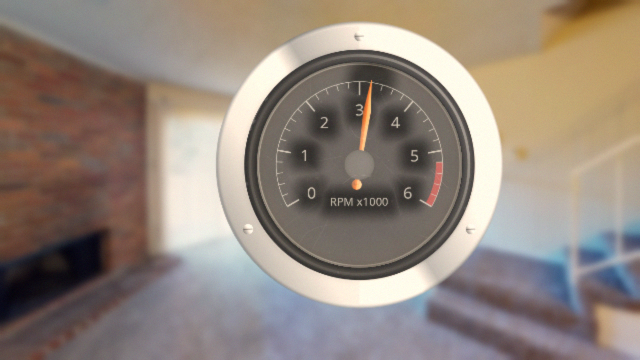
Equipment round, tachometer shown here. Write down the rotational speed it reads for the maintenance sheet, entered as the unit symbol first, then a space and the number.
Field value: rpm 3200
